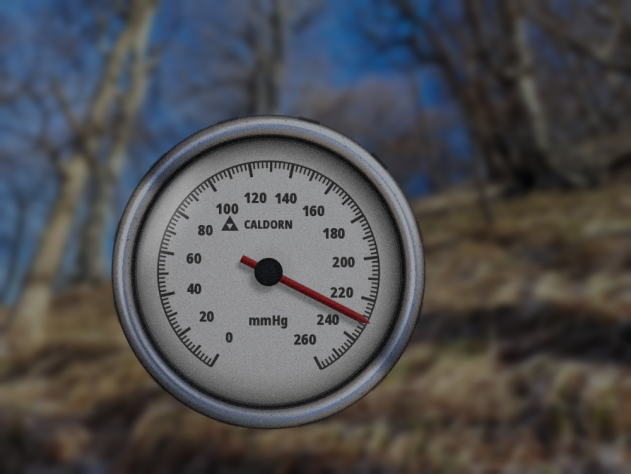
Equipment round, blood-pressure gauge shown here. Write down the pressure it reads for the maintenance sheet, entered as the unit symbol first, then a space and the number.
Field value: mmHg 230
